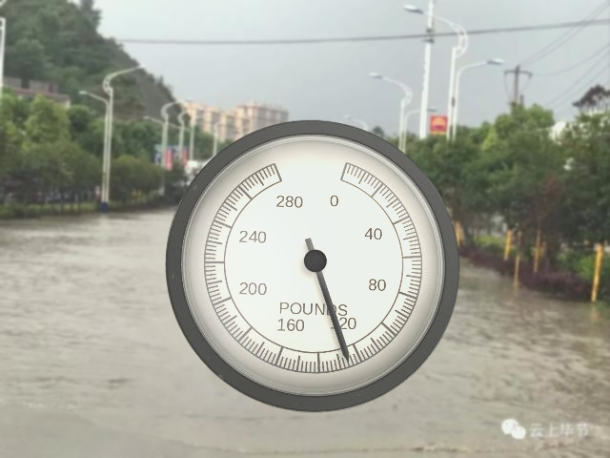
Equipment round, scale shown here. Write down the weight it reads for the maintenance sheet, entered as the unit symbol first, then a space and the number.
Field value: lb 126
